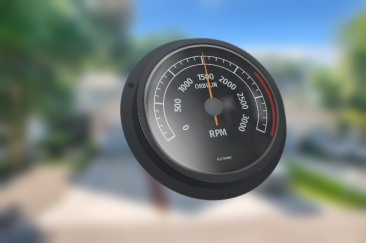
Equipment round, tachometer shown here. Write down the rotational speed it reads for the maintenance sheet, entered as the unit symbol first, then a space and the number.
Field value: rpm 1500
